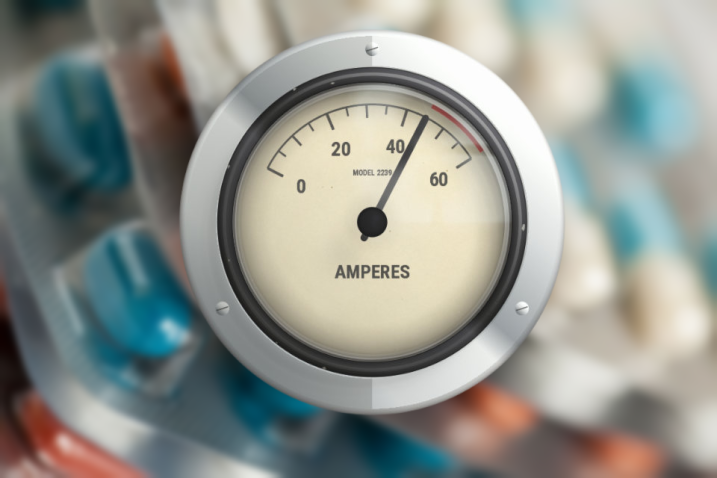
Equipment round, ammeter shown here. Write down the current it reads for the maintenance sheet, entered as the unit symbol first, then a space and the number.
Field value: A 45
